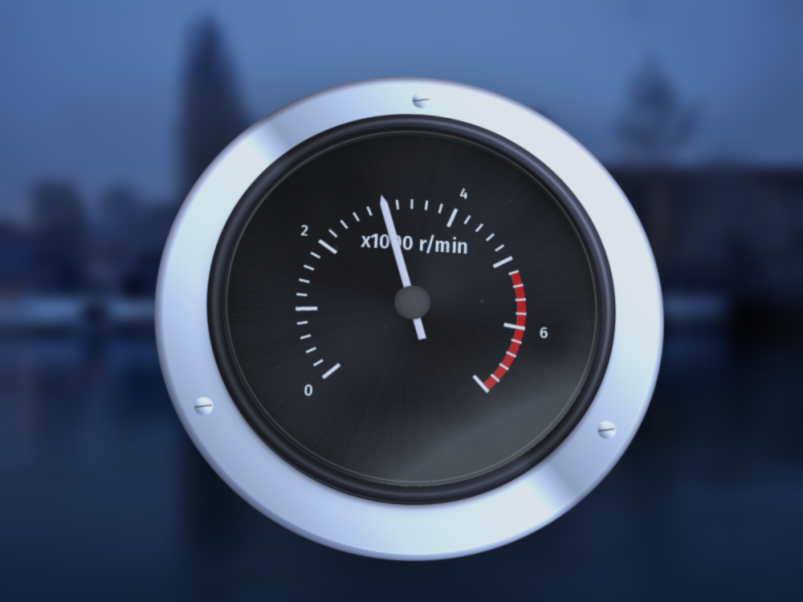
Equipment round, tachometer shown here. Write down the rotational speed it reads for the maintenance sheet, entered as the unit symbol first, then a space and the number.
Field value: rpm 3000
